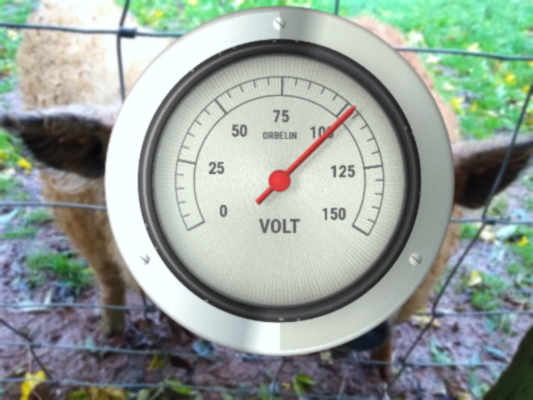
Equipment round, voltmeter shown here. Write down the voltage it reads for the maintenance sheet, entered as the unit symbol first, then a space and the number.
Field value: V 102.5
